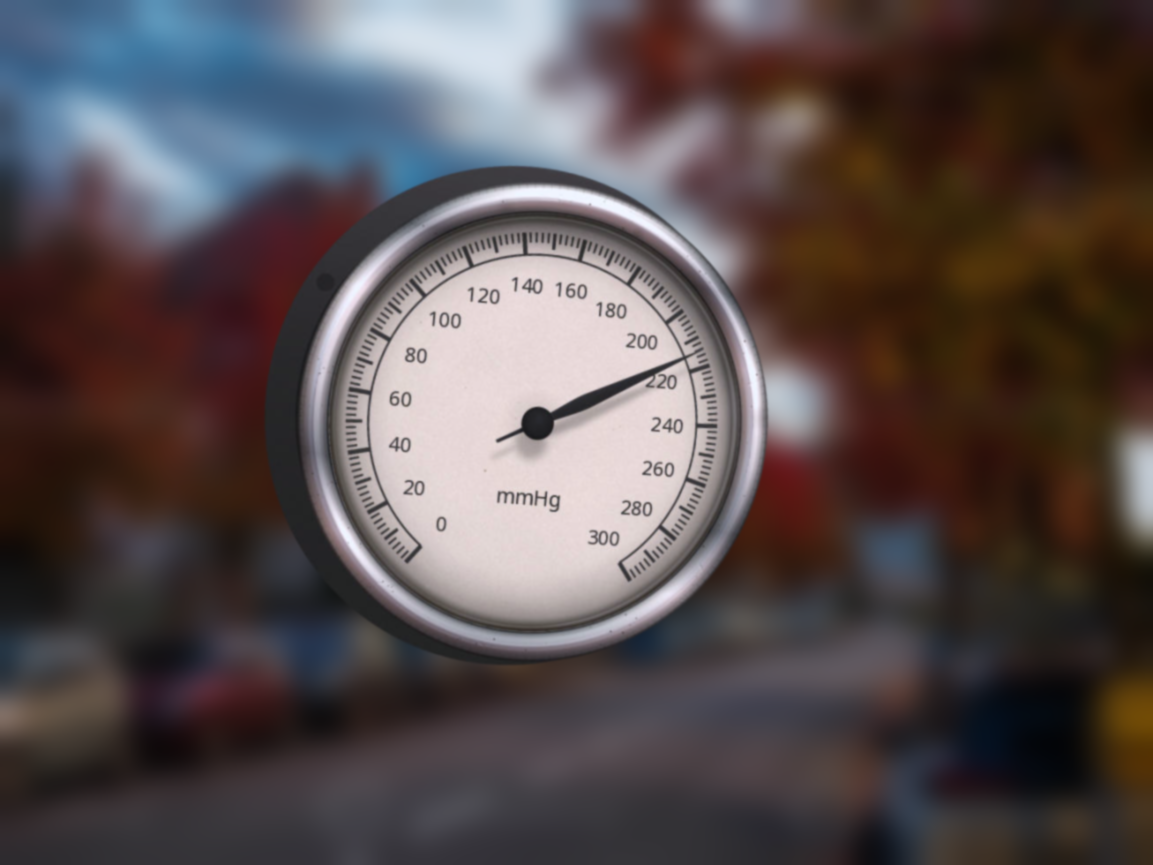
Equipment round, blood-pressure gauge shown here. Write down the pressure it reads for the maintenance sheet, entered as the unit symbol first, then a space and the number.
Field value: mmHg 214
